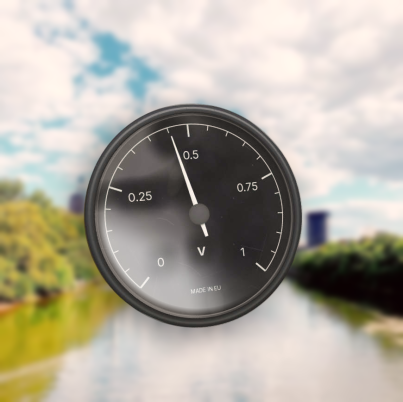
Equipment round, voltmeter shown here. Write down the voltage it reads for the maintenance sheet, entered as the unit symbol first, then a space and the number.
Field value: V 0.45
